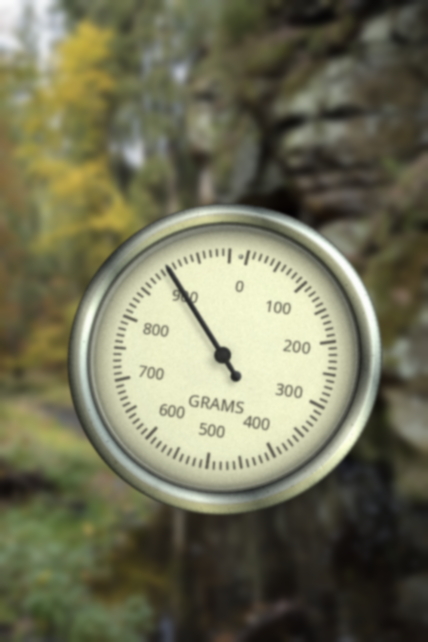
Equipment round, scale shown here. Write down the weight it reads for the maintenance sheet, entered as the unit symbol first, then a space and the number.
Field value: g 900
